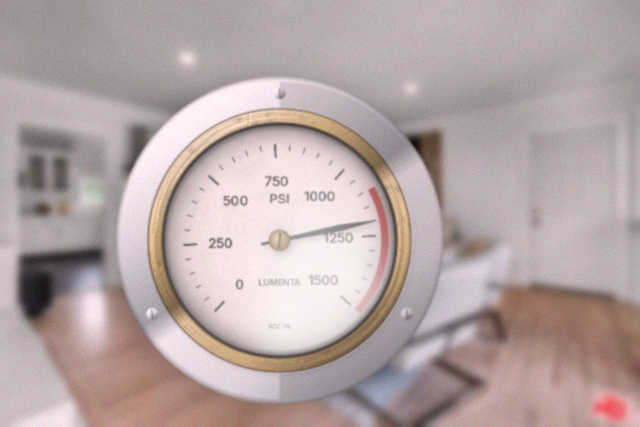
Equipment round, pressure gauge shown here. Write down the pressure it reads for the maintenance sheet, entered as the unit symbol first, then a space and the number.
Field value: psi 1200
